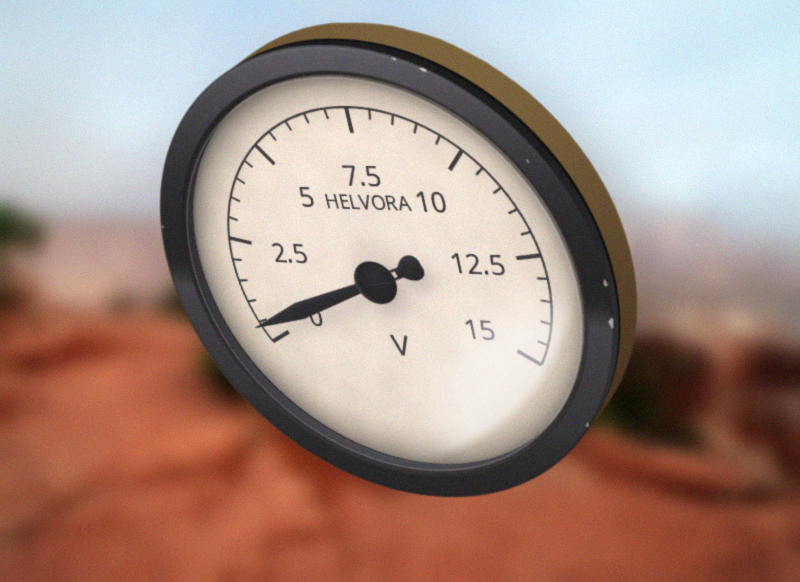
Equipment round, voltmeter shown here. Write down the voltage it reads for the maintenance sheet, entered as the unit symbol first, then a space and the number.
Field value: V 0.5
